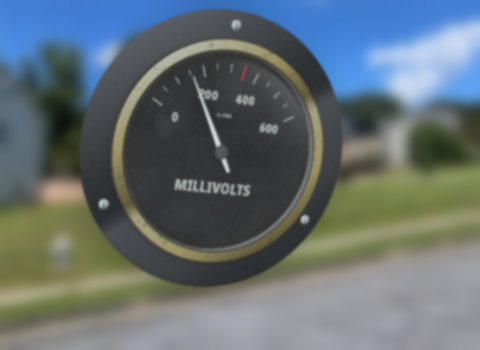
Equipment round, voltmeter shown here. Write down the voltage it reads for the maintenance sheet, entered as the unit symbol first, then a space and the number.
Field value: mV 150
